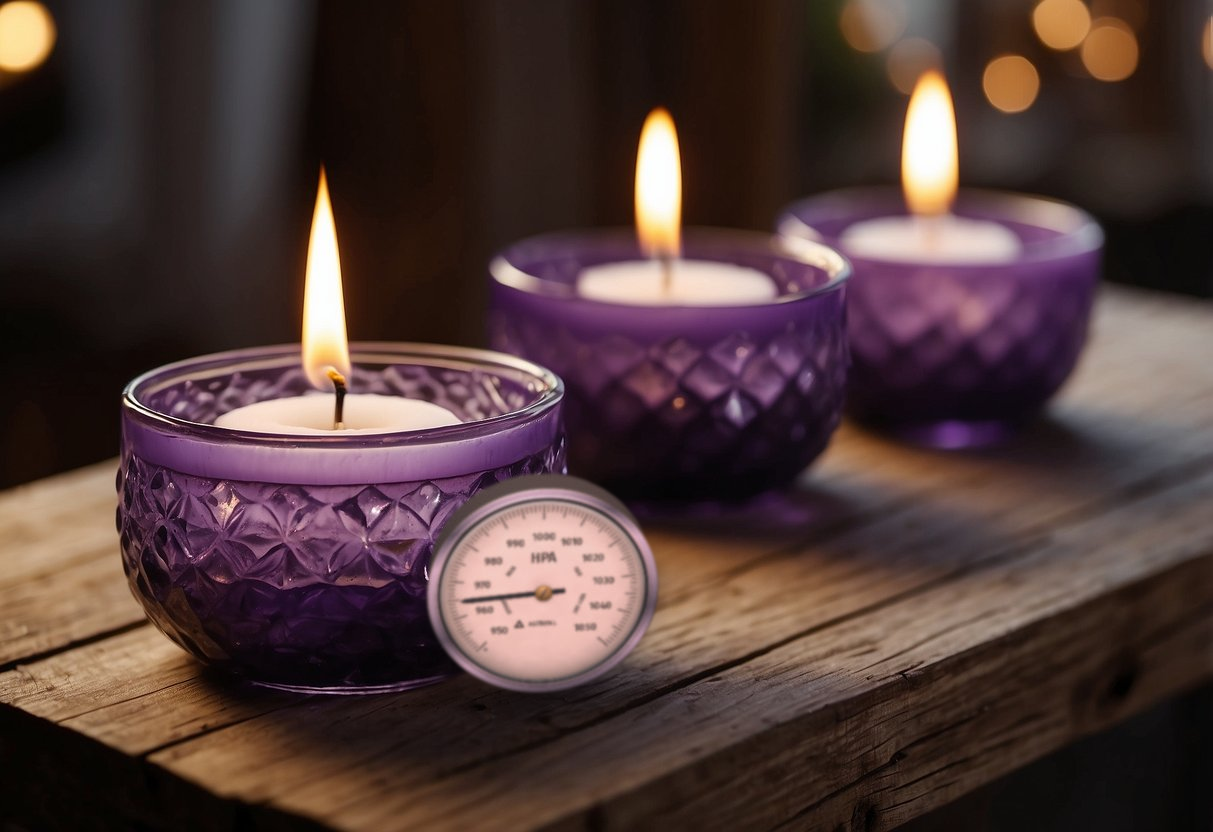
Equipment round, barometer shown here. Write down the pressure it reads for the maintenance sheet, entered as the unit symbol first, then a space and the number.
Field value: hPa 965
